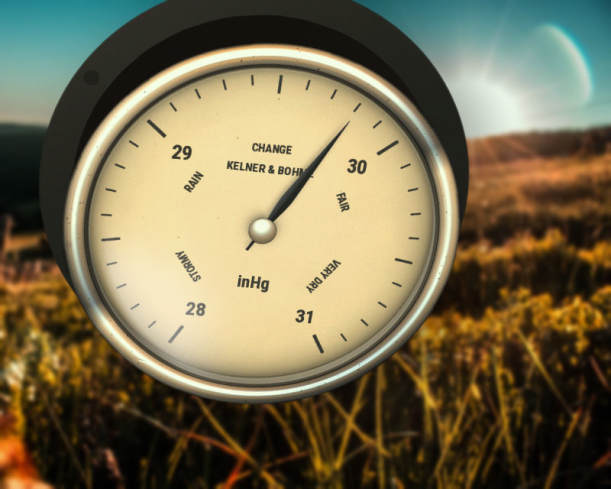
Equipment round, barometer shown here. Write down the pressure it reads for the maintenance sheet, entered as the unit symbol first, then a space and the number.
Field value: inHg 29.8
